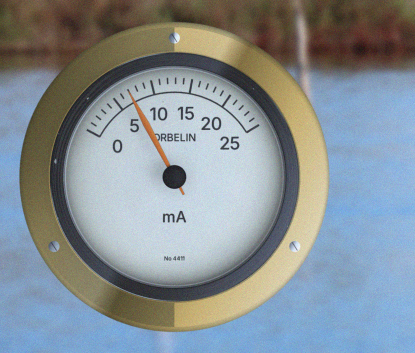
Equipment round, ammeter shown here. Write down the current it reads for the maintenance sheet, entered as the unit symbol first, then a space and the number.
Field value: mA 7
